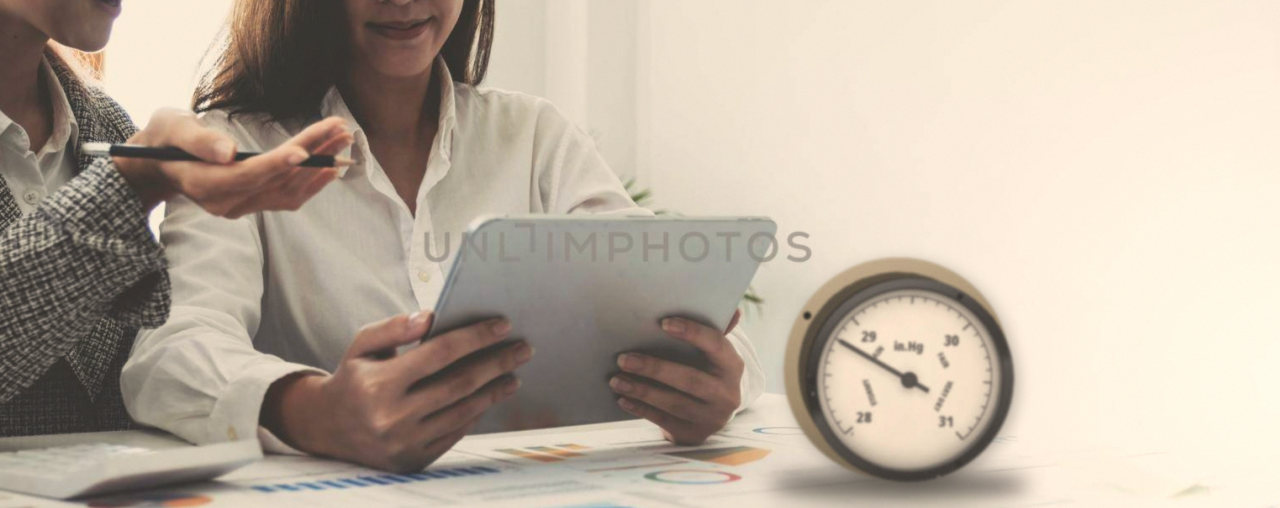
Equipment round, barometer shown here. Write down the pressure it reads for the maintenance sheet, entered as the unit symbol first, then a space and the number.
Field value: inHg 28.8
